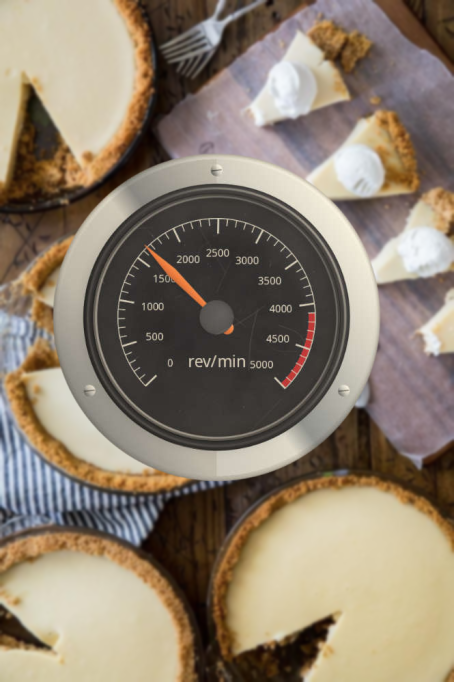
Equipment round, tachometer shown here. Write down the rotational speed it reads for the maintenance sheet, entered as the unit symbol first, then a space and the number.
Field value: rpm 1650
